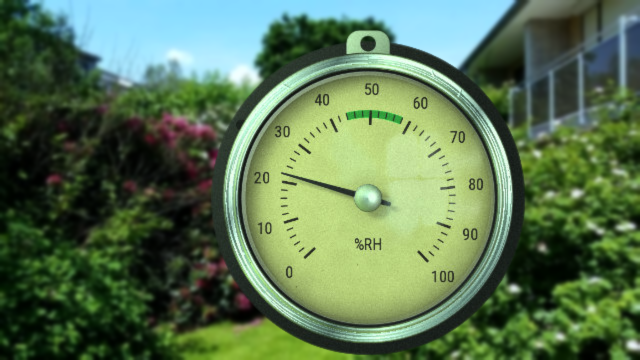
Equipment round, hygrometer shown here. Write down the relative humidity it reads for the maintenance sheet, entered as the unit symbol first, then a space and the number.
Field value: % 22
